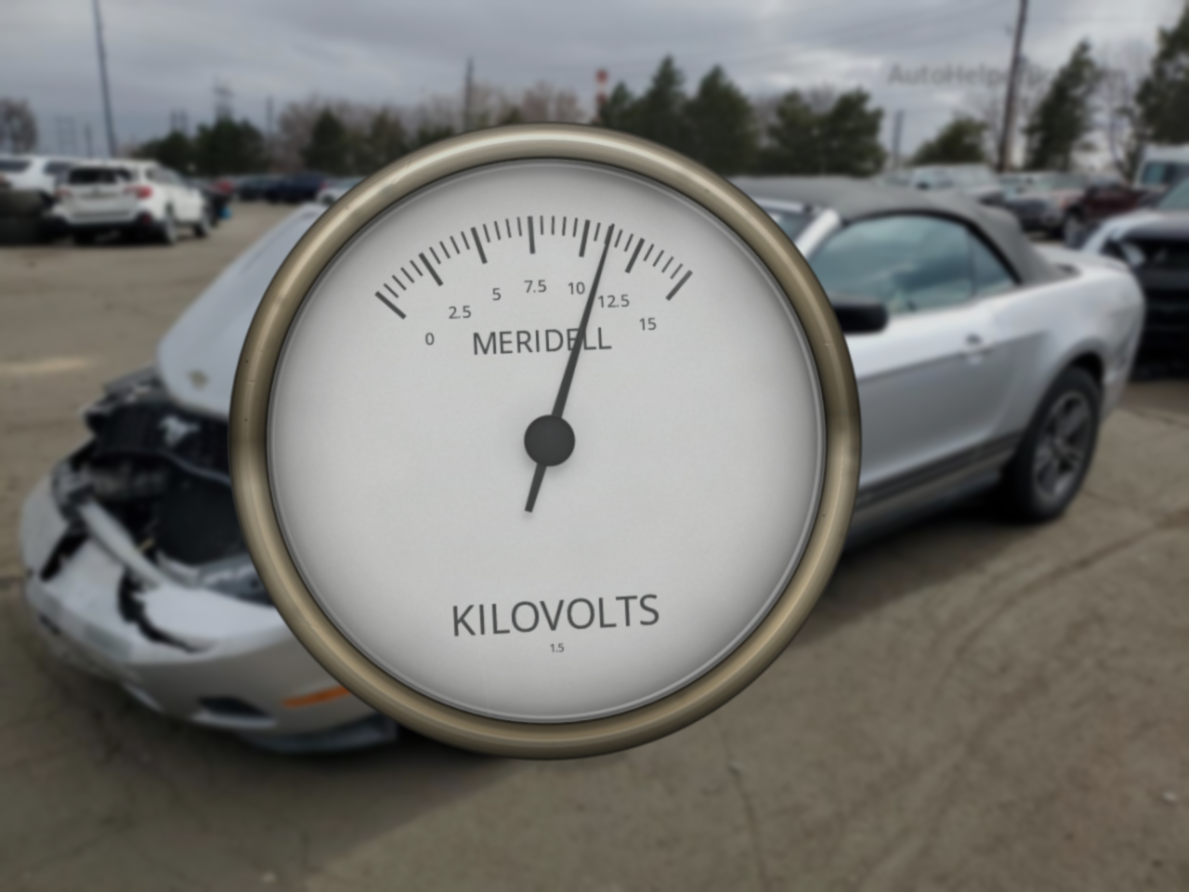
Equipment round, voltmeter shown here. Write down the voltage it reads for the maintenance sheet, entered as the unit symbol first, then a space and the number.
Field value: kV 11
